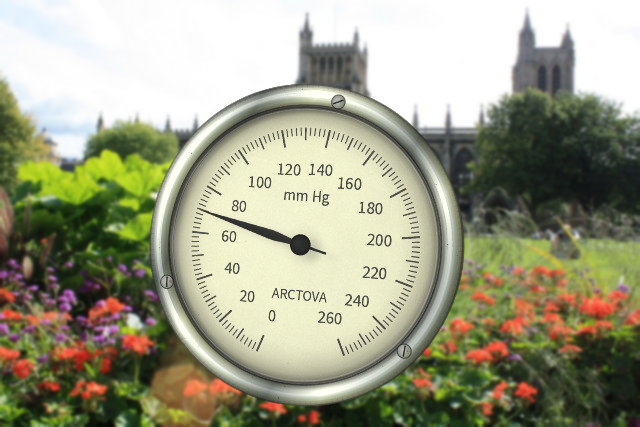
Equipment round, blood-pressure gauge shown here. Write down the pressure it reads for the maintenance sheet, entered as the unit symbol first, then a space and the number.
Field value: mmHg 70
